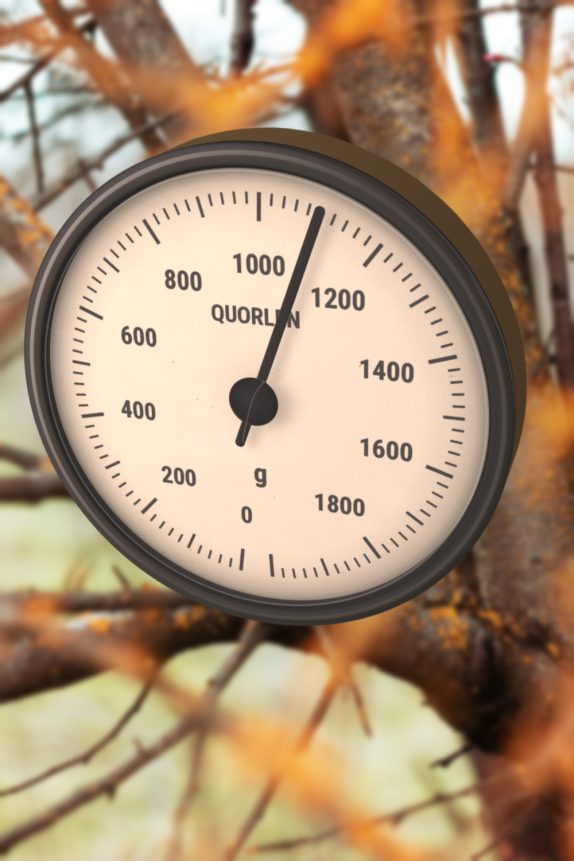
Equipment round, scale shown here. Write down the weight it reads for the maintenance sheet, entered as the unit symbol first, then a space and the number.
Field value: g 1100
